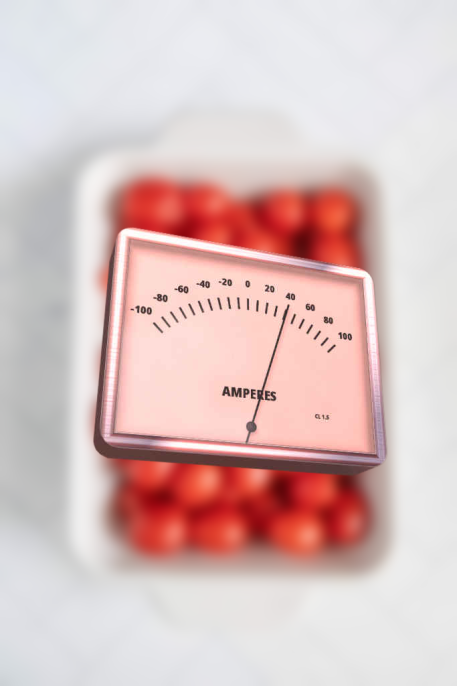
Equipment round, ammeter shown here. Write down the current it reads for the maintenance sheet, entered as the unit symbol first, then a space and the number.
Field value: A 40
